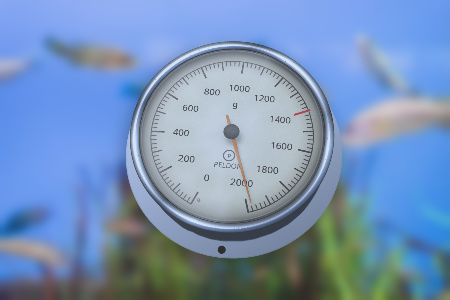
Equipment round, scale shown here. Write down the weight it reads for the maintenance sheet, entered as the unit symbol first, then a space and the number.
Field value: g 1980
